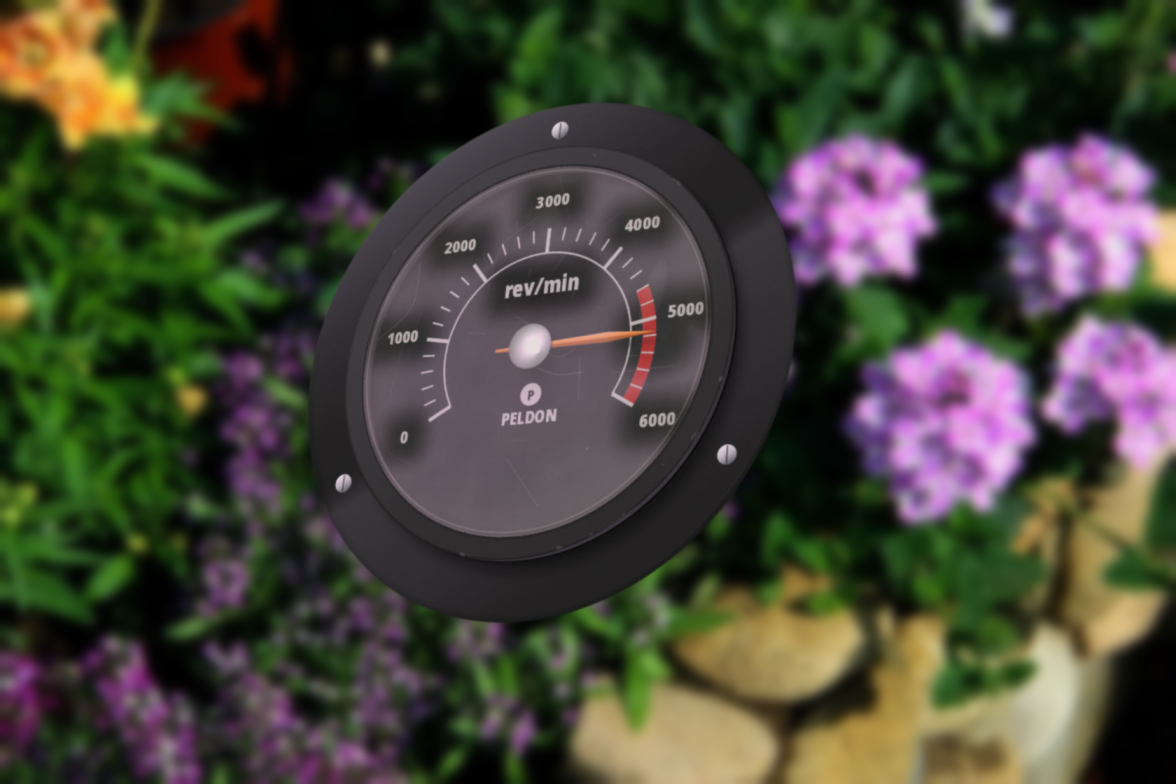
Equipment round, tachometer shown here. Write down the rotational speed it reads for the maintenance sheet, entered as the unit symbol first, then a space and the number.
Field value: rpm 5200
